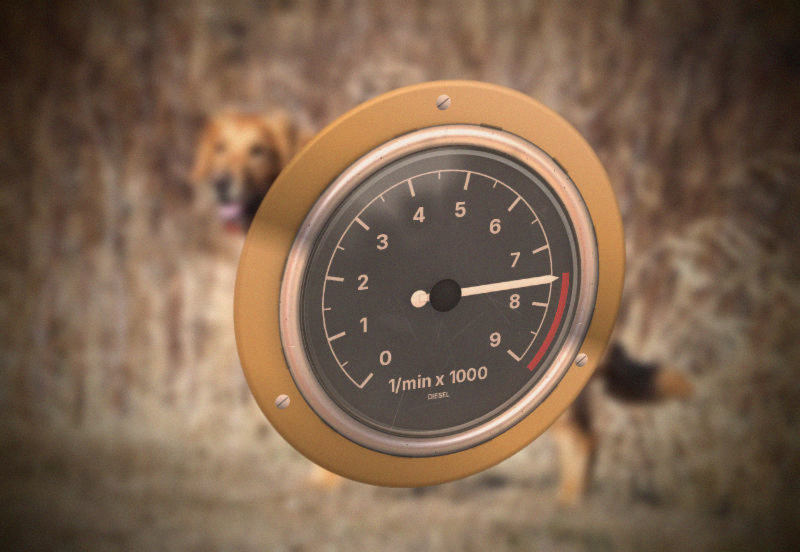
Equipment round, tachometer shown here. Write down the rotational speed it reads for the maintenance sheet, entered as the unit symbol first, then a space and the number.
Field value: rpm 7500
